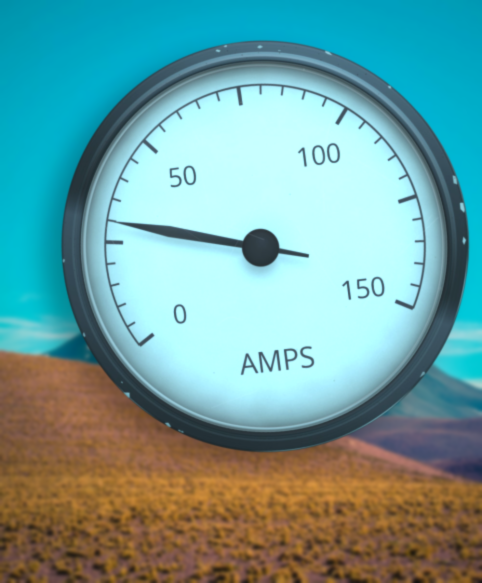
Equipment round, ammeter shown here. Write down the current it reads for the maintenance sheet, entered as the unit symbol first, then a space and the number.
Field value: A 30
